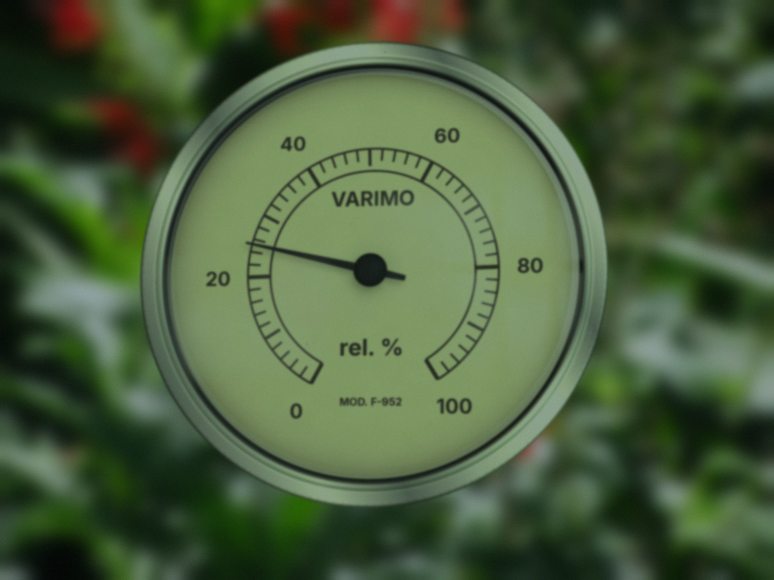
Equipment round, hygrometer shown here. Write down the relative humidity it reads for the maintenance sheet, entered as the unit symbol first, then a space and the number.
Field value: % 25
